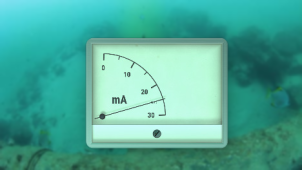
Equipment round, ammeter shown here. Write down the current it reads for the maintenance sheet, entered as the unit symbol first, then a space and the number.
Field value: mA 25
